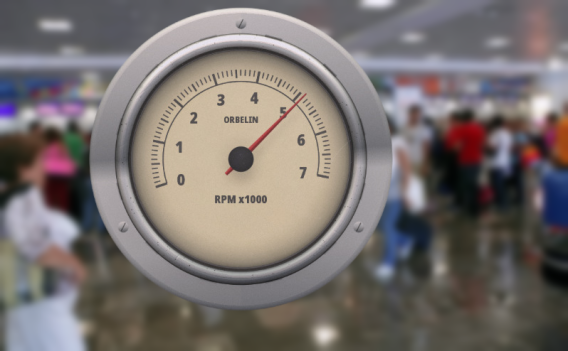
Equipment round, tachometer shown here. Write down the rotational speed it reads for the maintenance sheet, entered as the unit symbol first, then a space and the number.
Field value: rpm 5100
